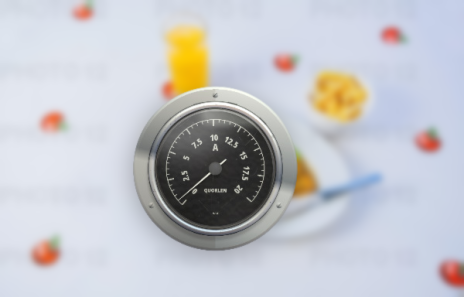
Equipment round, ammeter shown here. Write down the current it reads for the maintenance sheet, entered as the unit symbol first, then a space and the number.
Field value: A 0.5
